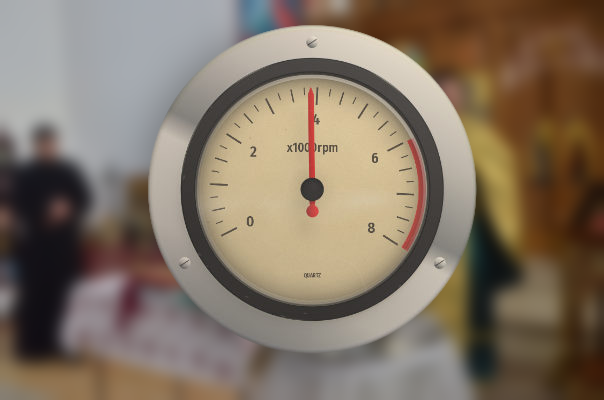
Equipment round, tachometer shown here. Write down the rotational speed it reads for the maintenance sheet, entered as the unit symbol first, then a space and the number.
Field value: rpm 3875
